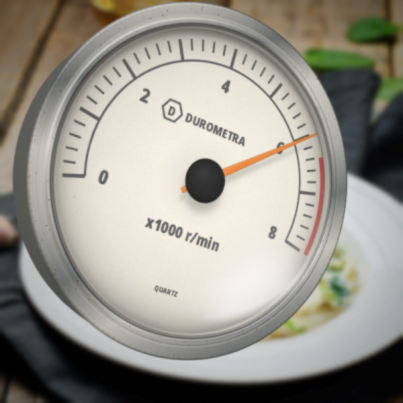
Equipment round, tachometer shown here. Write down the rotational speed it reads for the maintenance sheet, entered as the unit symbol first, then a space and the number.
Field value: rpm 6000
